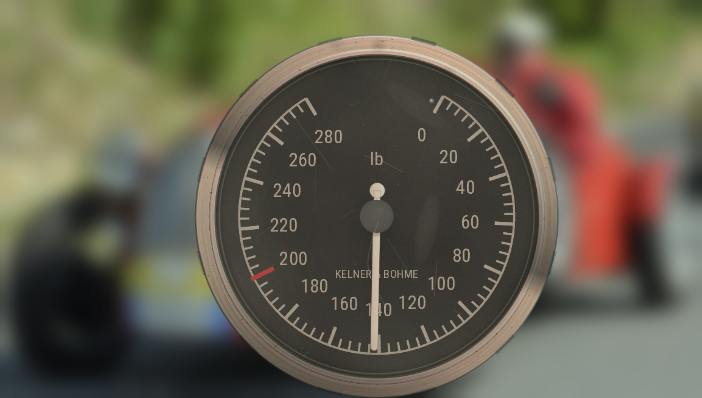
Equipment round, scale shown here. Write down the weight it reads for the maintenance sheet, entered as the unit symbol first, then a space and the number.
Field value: lb 142
